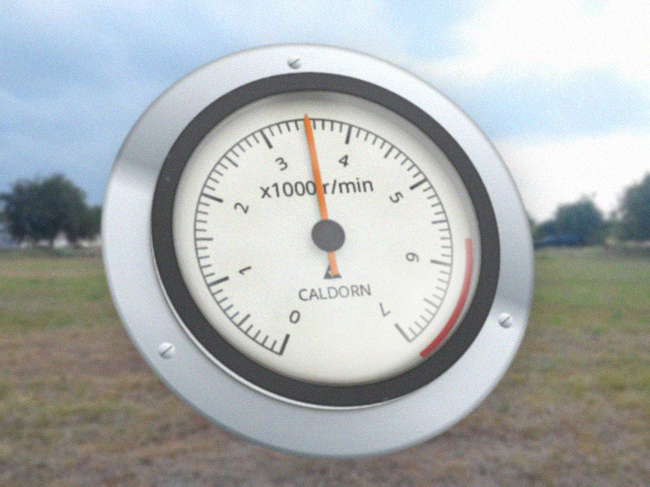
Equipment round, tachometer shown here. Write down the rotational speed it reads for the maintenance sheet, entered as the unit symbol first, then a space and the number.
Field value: rpm 3500
